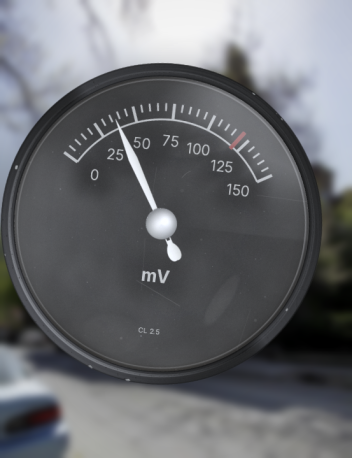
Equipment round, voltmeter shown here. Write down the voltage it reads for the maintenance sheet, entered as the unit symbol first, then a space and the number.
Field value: mV 37.5
